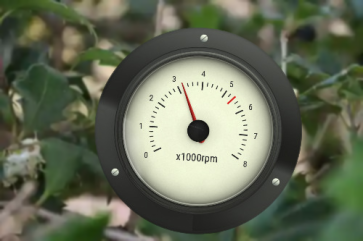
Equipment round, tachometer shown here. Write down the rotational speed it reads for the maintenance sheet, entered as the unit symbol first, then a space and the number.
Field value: rpm 3200
